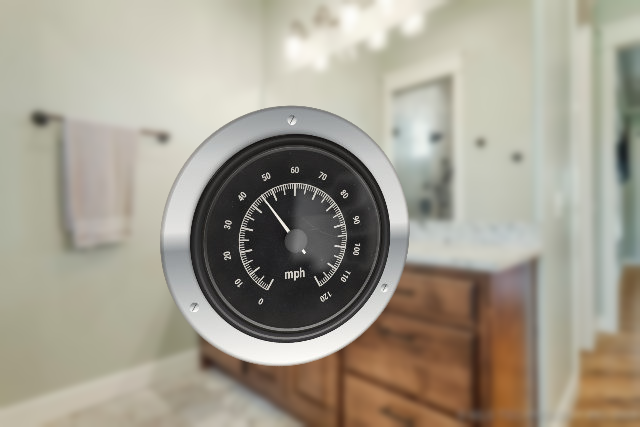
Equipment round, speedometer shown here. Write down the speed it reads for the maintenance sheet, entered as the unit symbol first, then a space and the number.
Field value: mph 45
